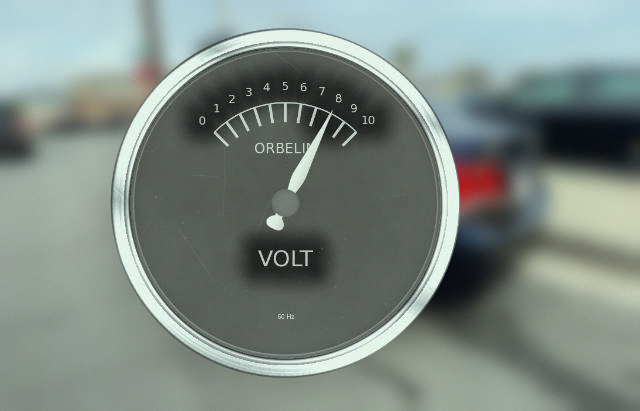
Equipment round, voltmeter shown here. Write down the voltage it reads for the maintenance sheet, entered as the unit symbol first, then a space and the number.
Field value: V 8
